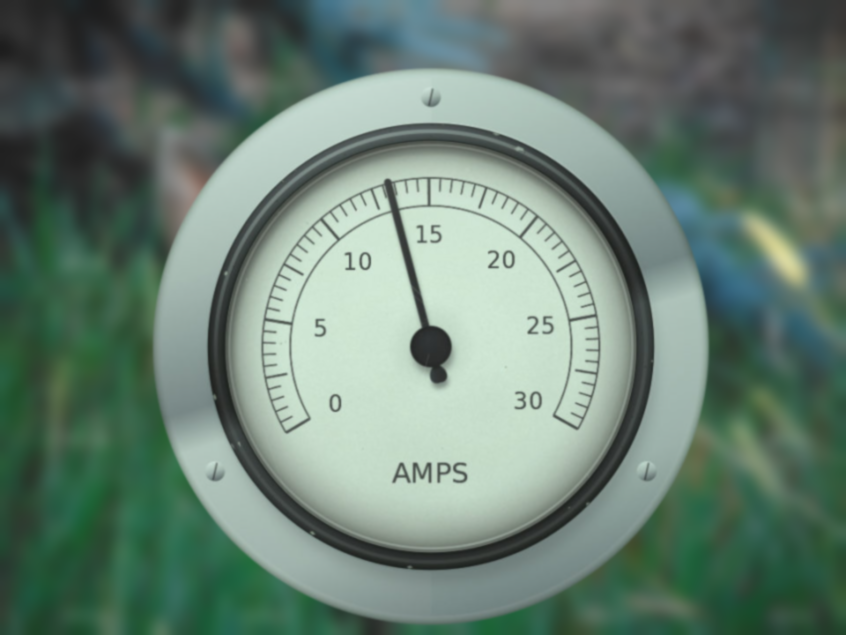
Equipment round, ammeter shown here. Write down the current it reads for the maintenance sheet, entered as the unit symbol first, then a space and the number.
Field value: A 13.25
